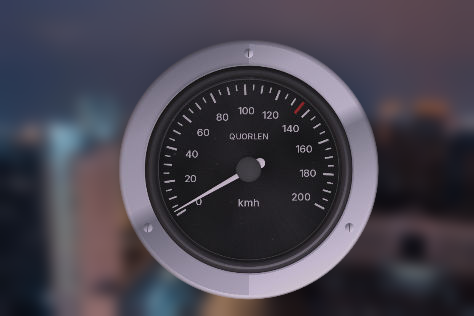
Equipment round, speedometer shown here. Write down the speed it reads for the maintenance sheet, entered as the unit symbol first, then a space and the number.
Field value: km/h 2.5
